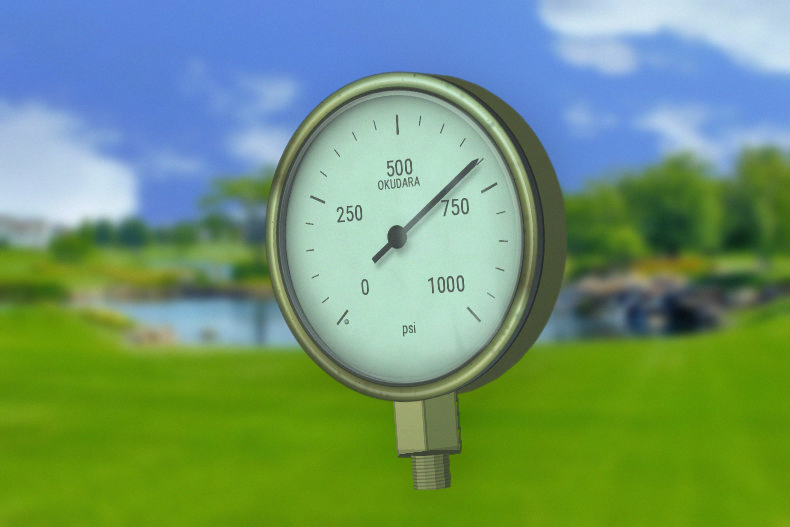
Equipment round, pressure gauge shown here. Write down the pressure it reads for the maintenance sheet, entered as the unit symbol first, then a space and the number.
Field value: psi 700
